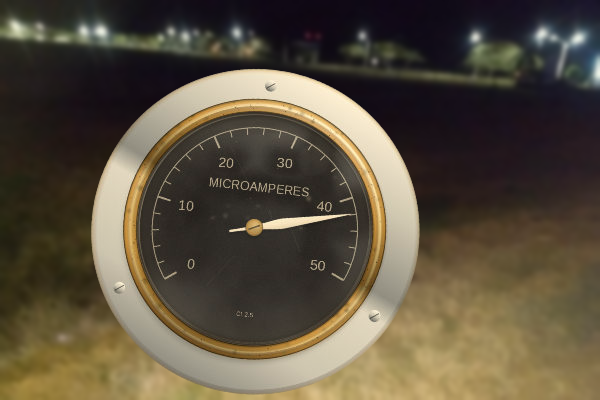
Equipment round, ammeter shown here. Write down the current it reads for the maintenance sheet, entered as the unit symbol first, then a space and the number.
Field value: µA 42
